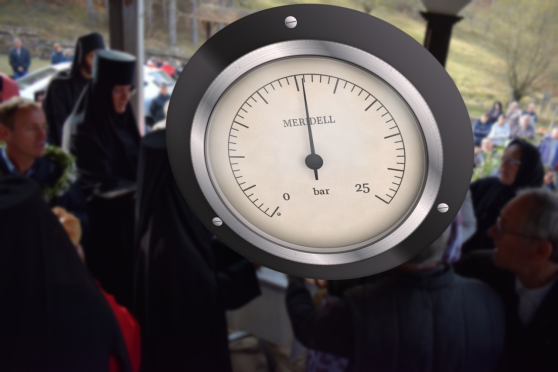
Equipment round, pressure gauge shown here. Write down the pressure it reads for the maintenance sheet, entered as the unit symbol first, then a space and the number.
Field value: bar 13
